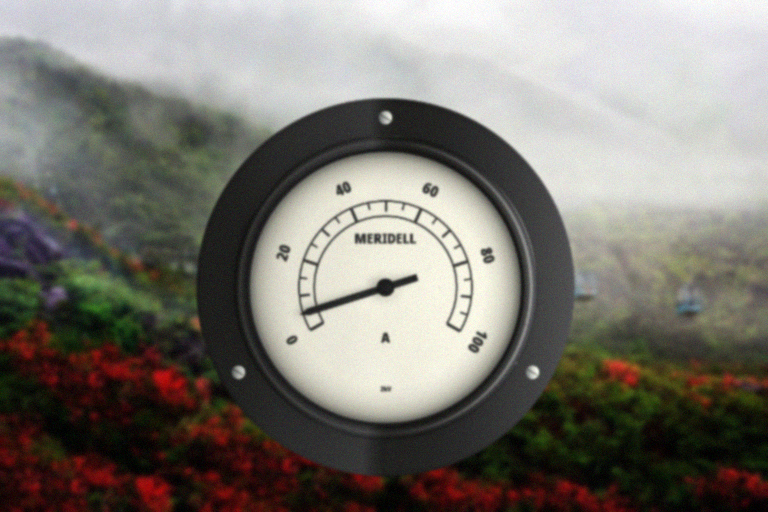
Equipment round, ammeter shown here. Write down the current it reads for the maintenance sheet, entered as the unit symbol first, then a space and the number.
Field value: A 5
